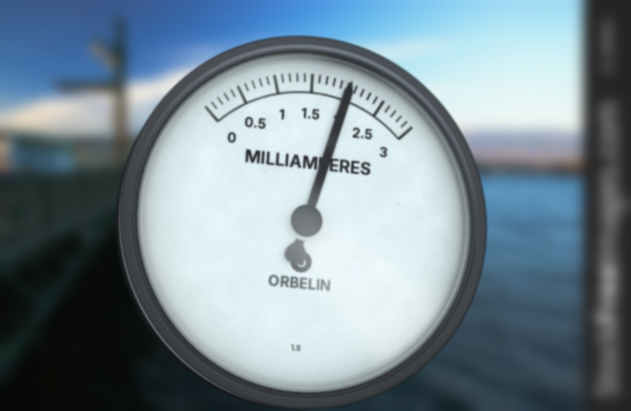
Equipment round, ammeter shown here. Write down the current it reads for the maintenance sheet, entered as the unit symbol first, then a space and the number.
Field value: mA 2
